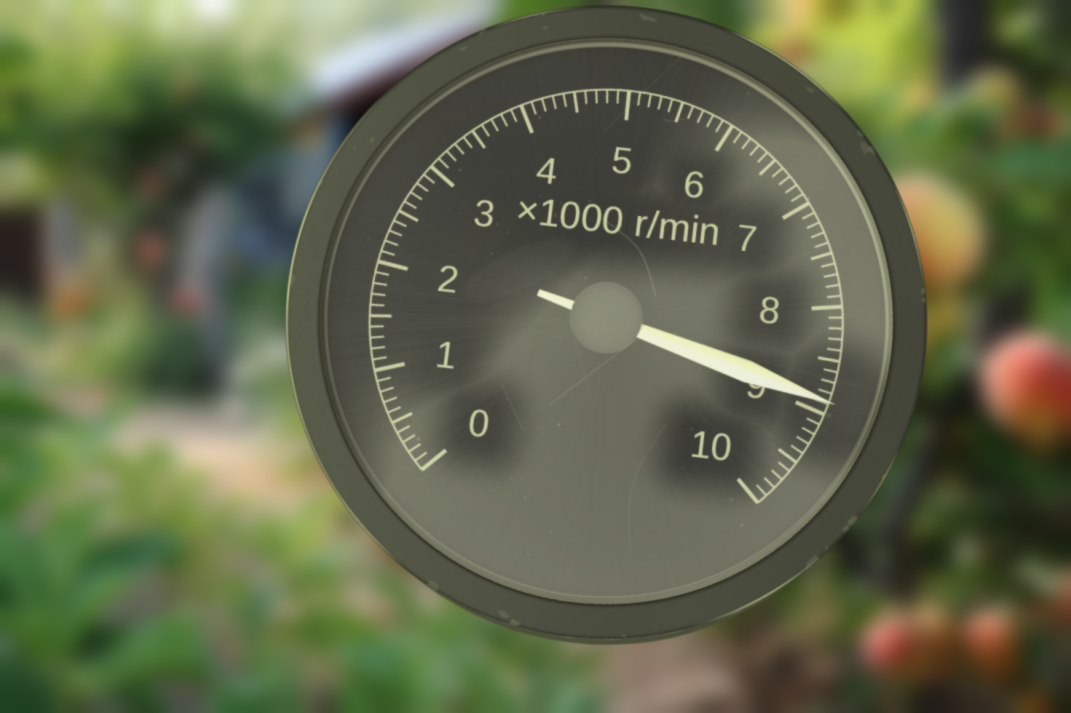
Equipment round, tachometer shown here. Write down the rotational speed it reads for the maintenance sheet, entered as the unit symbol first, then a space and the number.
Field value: rpm 8900
